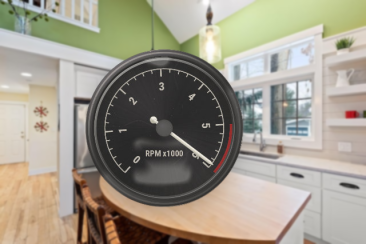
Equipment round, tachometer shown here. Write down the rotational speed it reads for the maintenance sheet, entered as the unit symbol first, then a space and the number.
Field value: rpm 5900
